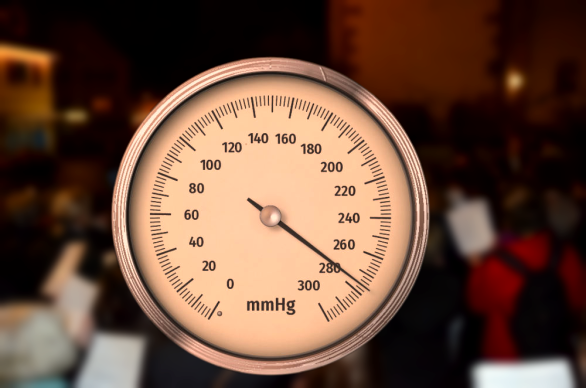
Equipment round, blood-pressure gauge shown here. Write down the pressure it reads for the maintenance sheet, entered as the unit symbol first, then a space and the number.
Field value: mmHg 276
